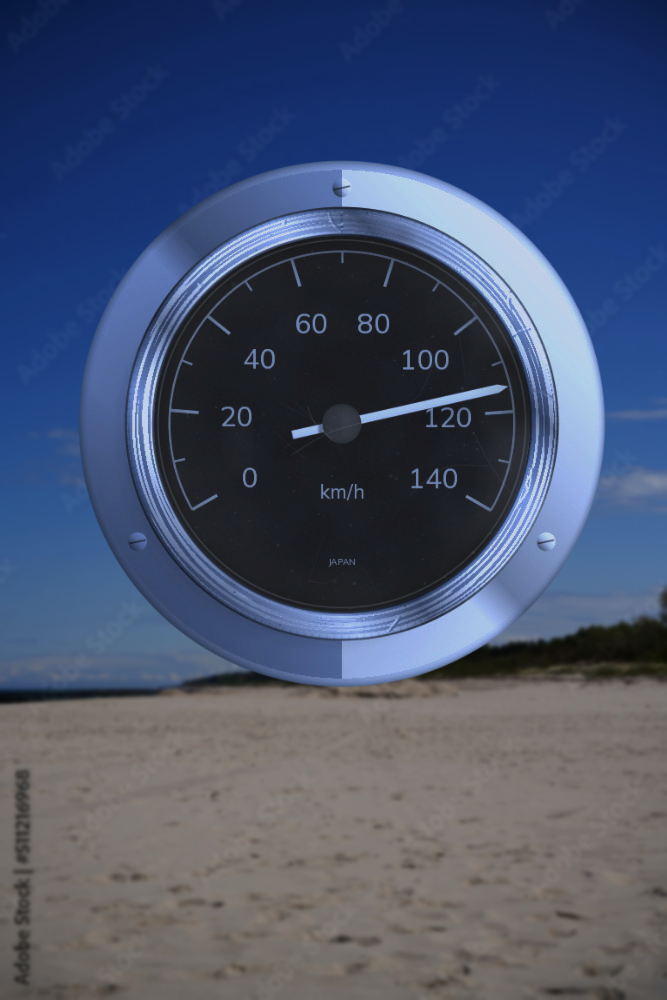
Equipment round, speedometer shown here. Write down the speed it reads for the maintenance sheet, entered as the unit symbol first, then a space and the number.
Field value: km/h 115
